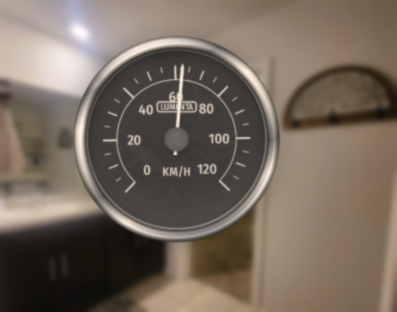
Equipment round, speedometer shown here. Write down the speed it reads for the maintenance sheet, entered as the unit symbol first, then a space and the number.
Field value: km/h 62.5
